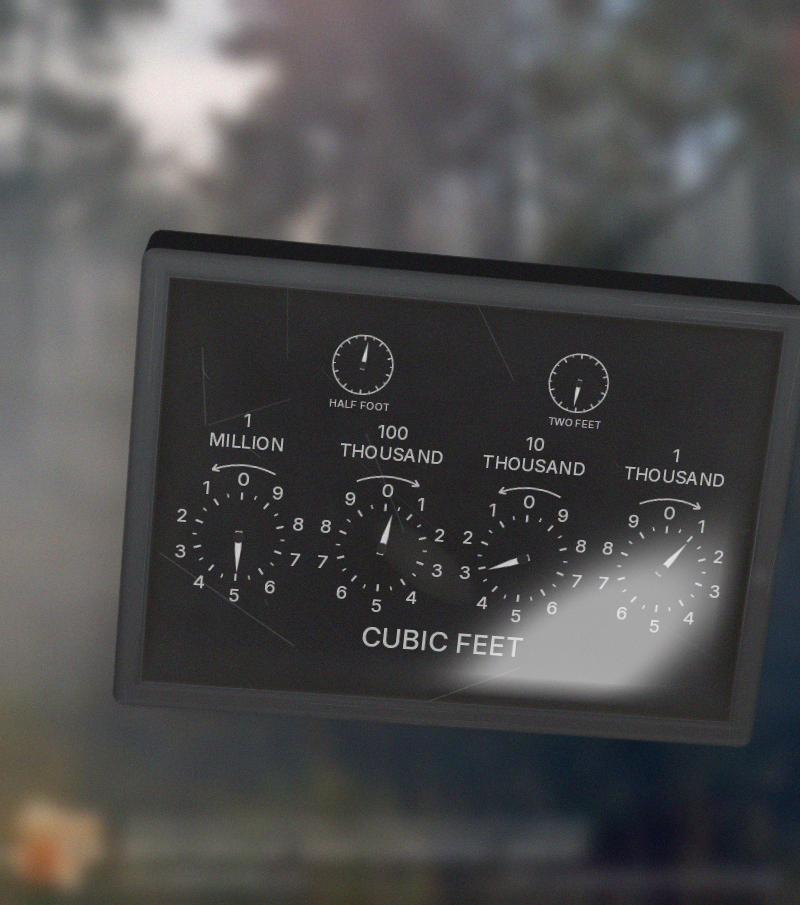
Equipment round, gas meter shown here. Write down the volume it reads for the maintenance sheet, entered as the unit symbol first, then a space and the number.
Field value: ft³ 503100
